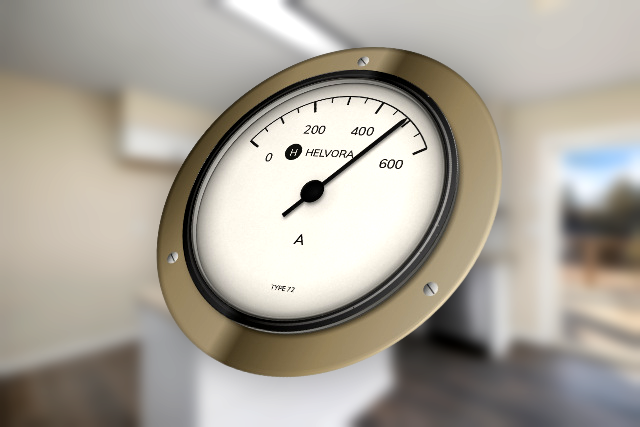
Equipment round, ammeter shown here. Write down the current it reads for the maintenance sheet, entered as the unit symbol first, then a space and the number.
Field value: A 500
